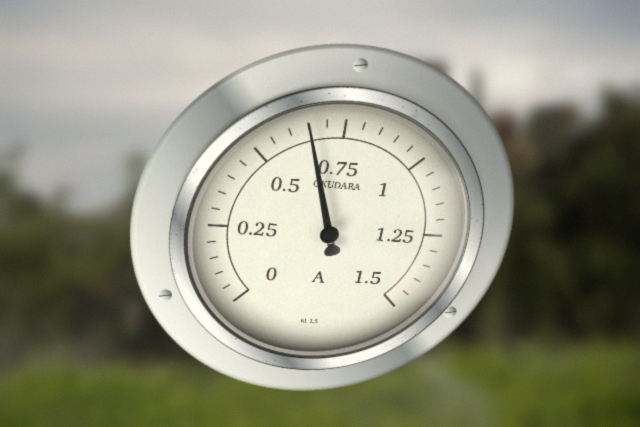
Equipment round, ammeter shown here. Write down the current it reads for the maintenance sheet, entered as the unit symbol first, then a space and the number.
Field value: A 0.65
